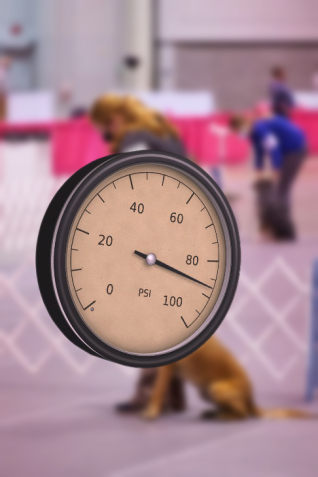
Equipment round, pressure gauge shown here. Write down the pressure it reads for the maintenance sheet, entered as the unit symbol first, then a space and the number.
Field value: psi 87.5
